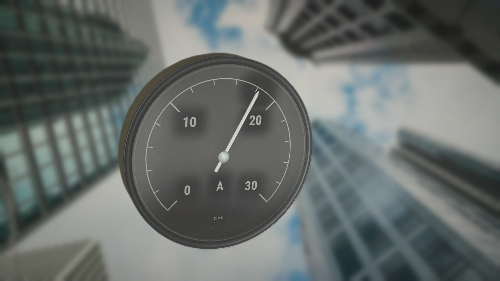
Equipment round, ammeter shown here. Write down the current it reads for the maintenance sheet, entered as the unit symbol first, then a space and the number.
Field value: A 18
